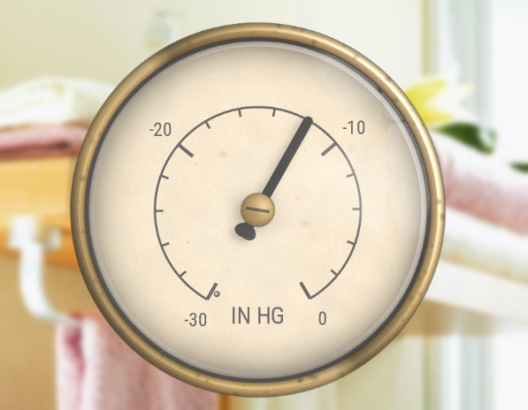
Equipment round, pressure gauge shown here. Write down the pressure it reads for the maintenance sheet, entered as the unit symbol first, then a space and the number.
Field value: inHg -12
